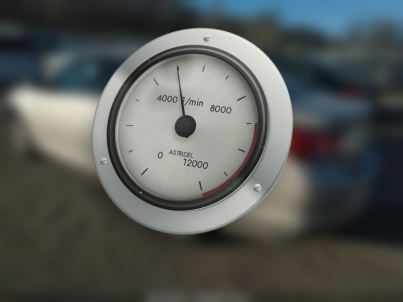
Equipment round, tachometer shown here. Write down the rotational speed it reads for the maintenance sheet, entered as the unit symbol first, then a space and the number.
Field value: rpm 5000
